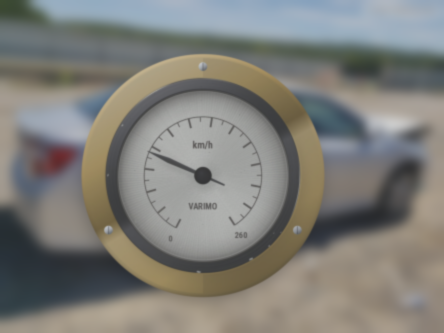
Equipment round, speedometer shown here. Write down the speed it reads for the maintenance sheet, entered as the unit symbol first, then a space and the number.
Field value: km/h 75
